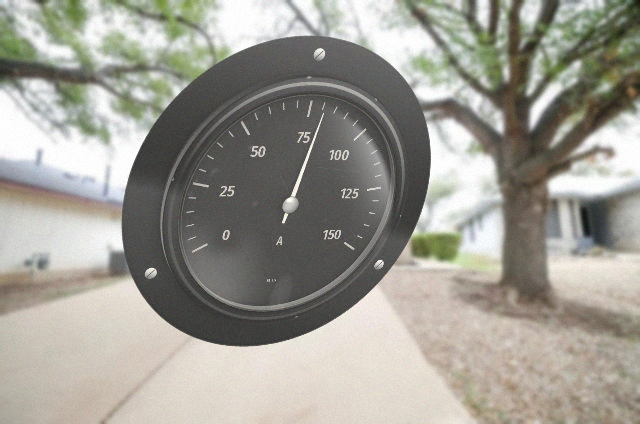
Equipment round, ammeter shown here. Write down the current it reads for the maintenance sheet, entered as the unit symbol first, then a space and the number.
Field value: A 80
